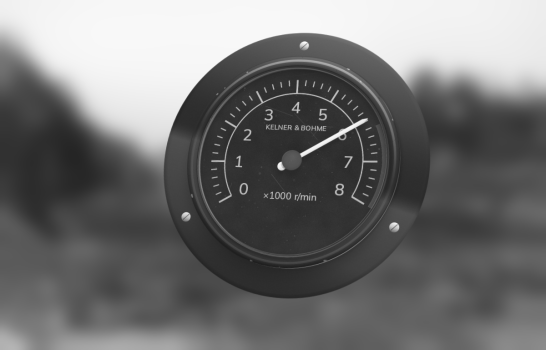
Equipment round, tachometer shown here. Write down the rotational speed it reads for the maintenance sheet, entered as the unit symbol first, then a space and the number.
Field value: rpm 6000
